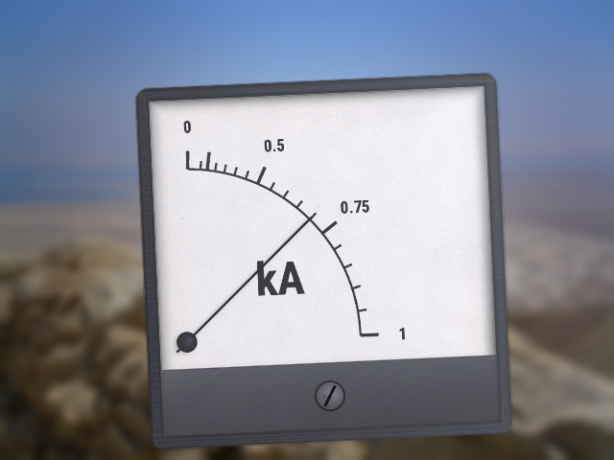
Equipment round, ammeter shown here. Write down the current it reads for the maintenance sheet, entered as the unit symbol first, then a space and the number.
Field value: kA 0.7
